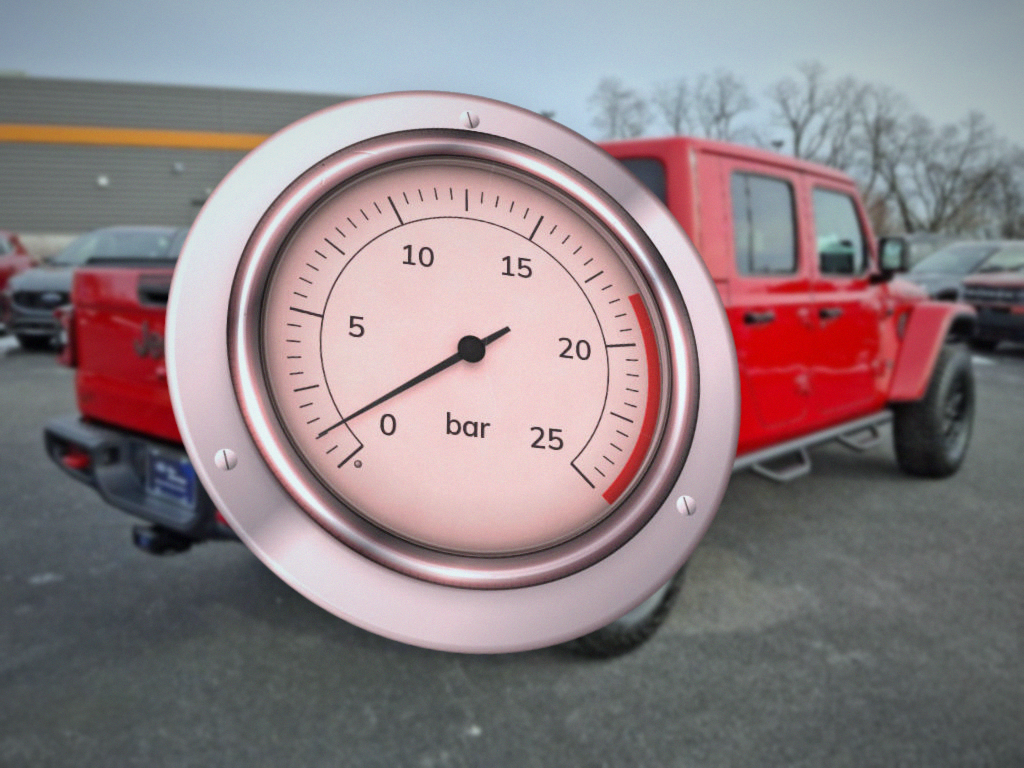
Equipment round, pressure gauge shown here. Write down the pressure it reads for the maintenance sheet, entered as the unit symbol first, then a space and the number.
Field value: bar 1
